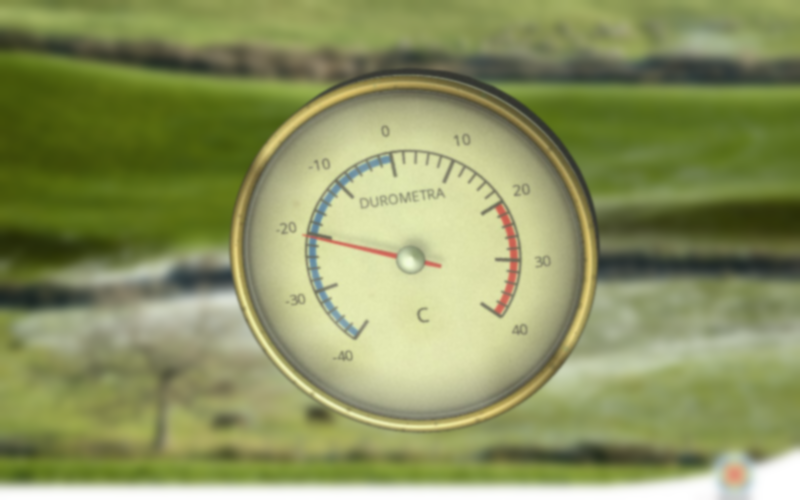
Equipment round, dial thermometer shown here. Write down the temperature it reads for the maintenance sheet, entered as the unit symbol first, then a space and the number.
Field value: °C -20
